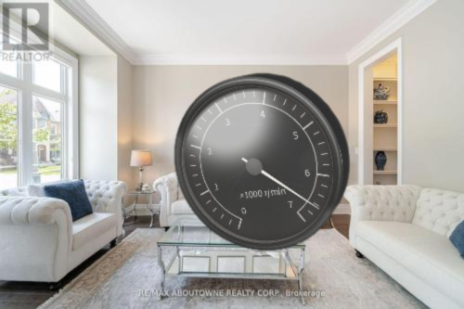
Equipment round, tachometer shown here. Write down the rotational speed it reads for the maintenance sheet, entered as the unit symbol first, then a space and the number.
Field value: rpm 6600
